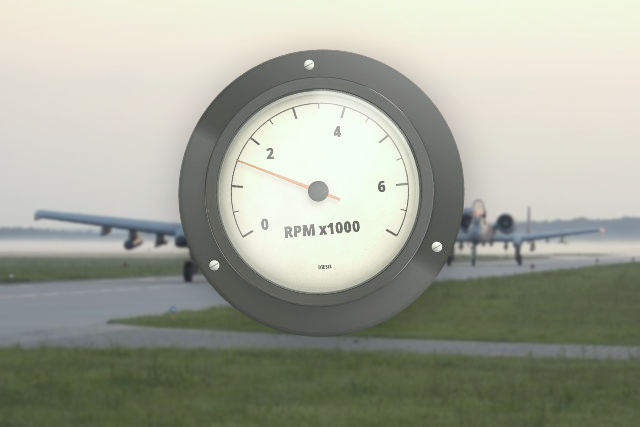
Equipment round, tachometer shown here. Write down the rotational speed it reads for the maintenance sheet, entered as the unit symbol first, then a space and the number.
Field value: rpm 1500
